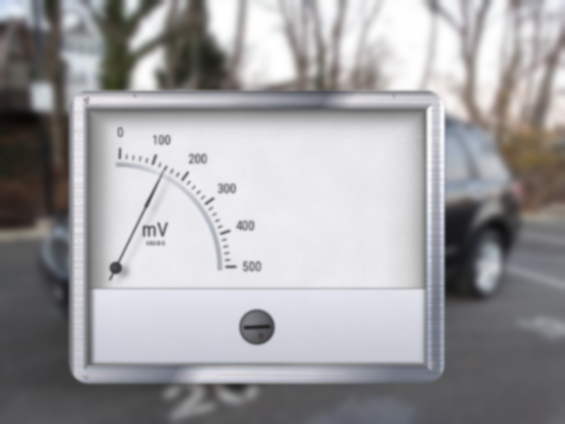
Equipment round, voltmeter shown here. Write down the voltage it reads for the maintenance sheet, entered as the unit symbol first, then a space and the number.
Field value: mV 140
